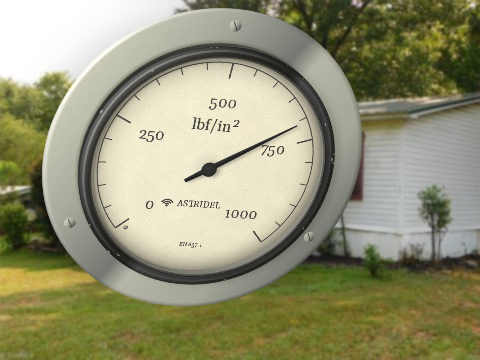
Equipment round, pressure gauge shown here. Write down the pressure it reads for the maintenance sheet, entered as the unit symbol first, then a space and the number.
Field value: psi 700
